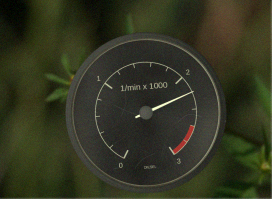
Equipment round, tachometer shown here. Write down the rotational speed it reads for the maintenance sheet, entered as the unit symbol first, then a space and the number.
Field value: rpm 2200
